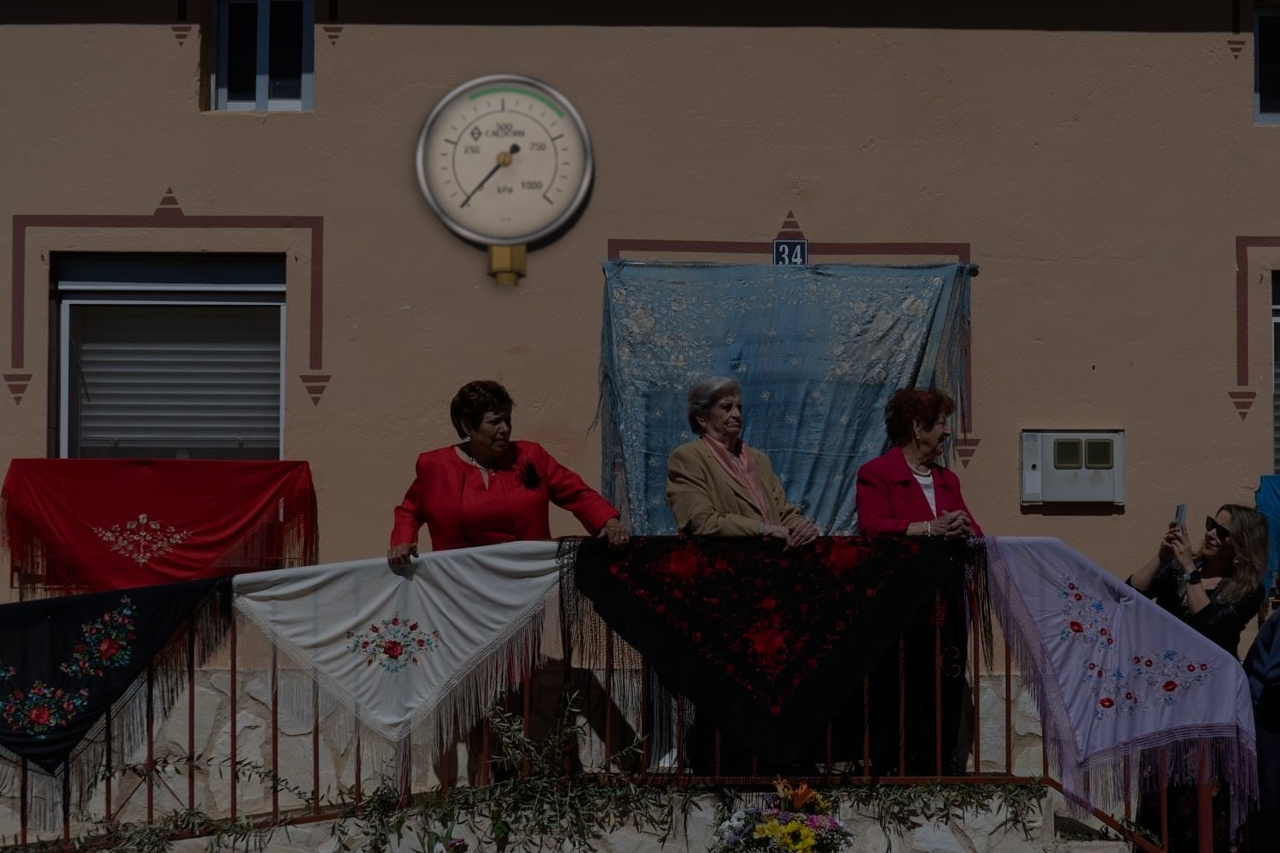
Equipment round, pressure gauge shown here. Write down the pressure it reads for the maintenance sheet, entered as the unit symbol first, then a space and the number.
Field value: kPa 0
